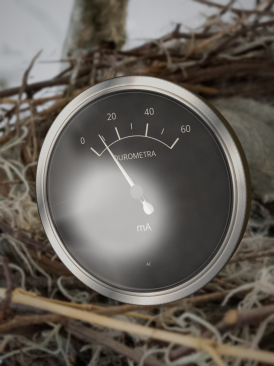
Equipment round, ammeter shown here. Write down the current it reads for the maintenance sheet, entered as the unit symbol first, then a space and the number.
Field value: mA 10
